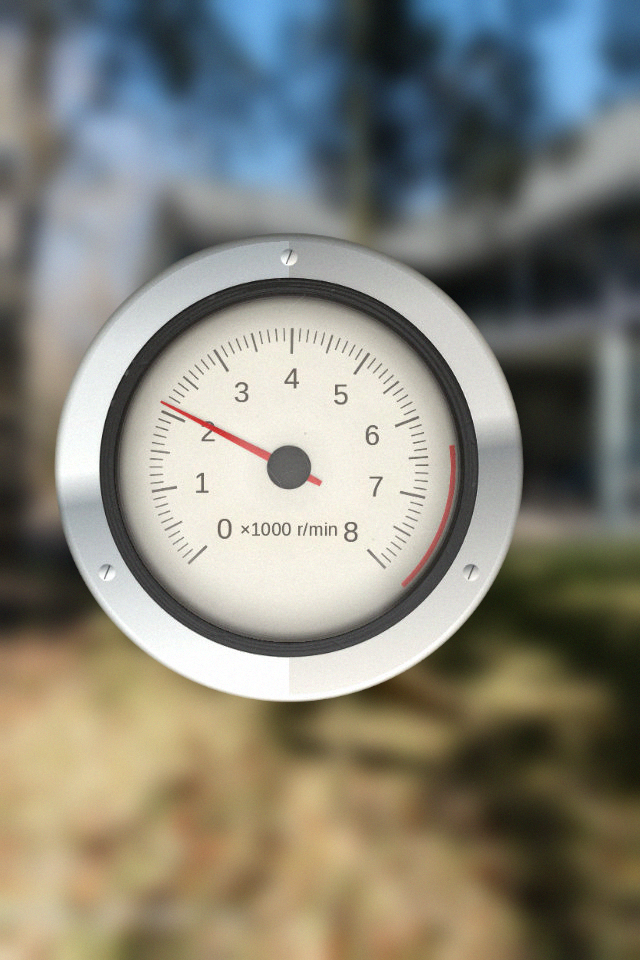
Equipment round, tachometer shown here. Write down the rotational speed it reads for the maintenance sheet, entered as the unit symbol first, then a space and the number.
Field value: rpm 2100
